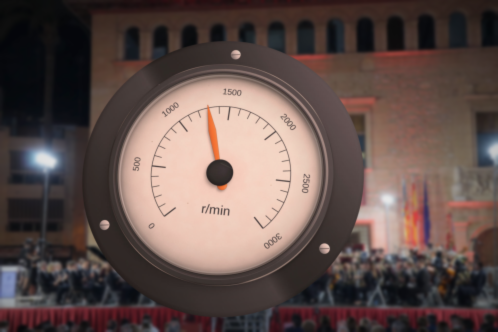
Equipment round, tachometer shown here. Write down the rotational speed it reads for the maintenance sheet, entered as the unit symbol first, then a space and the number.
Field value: rpm 1300
